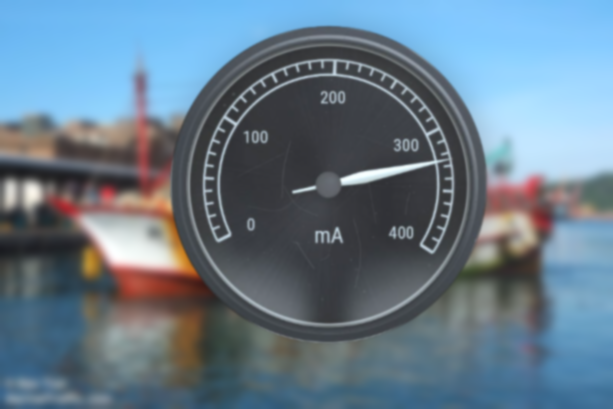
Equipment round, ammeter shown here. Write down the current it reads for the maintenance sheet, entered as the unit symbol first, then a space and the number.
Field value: mA 325
